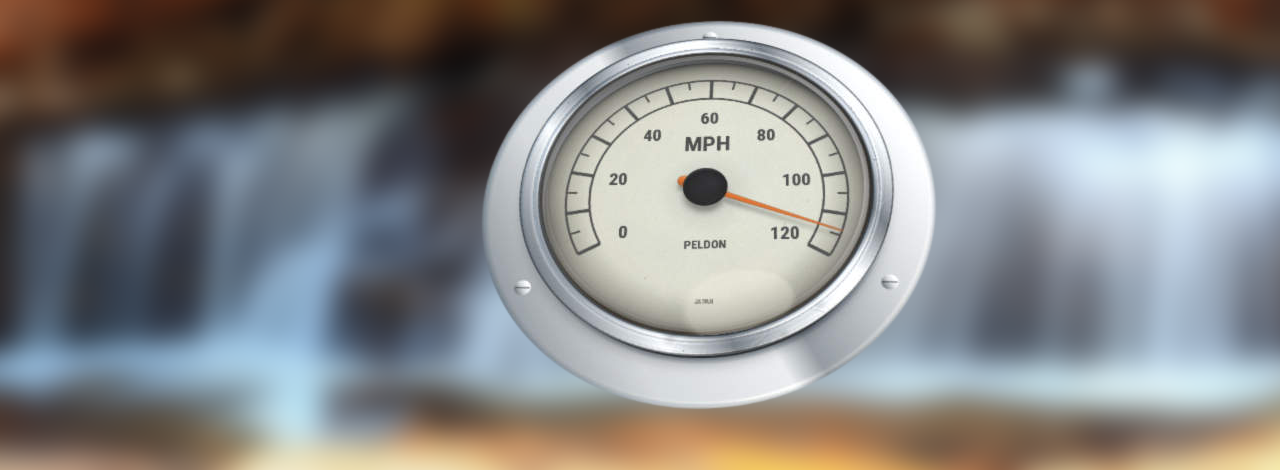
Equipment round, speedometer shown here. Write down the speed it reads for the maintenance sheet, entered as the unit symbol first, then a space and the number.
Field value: mph 115
